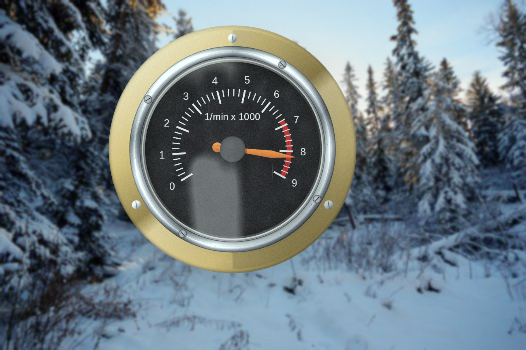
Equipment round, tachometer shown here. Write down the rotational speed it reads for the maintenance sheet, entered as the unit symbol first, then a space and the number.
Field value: rpm 8200
